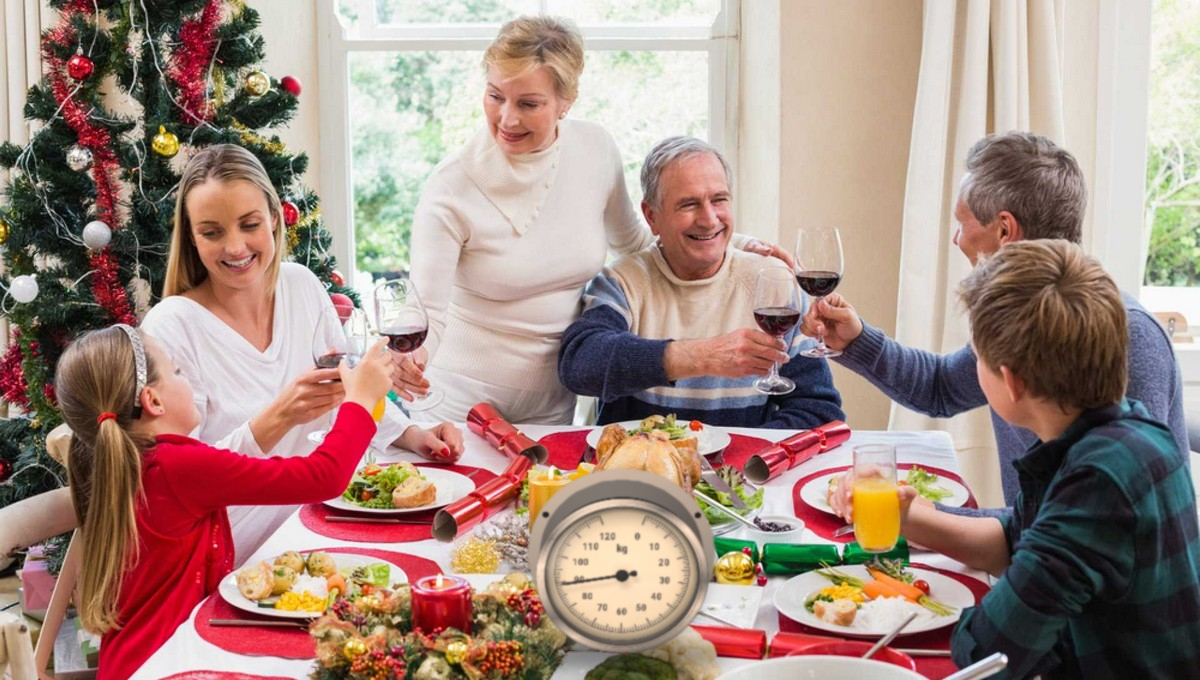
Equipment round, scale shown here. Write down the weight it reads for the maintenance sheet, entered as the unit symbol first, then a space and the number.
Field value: kg 90
